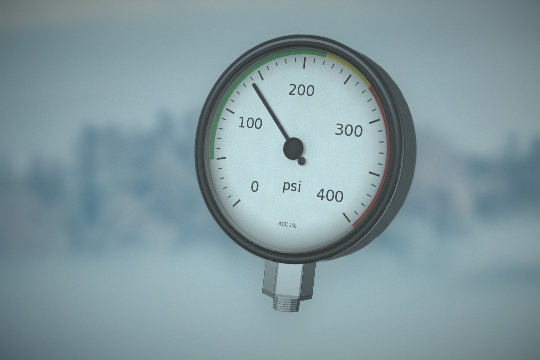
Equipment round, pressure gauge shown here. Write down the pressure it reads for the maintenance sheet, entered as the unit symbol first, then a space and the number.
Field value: psi 140
